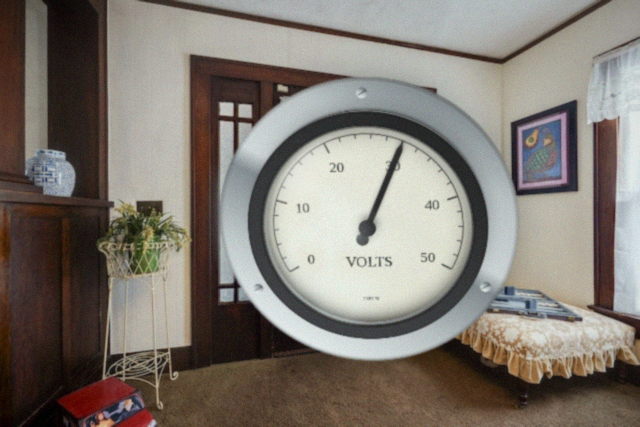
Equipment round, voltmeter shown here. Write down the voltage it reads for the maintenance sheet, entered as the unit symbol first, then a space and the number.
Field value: V 30
